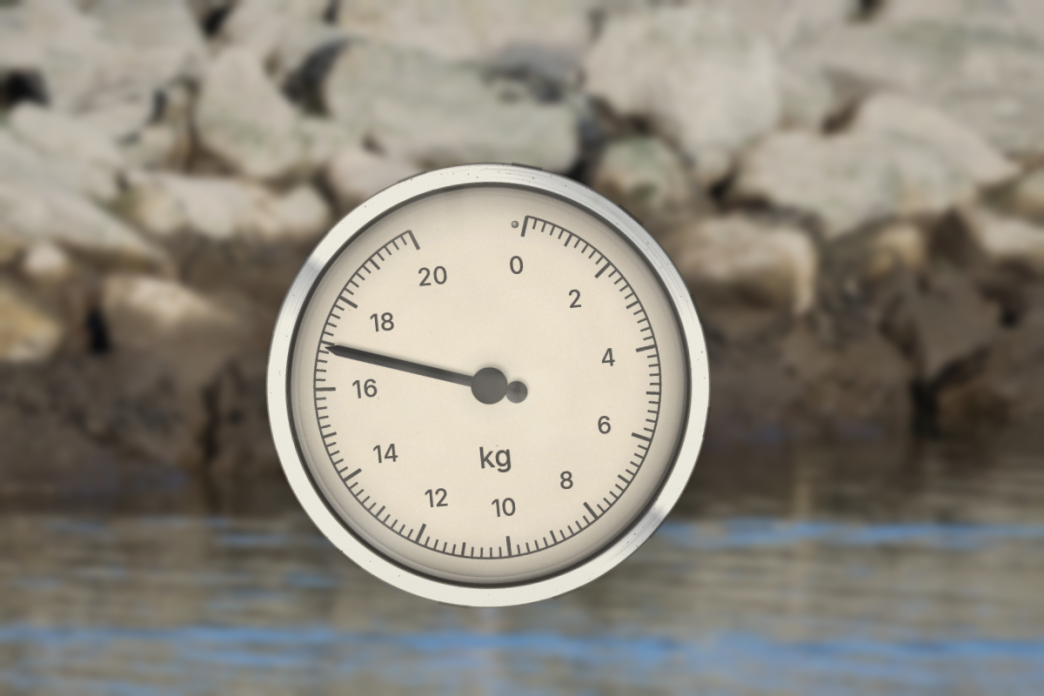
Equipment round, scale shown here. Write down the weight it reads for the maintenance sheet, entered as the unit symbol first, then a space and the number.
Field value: kg 16.9
